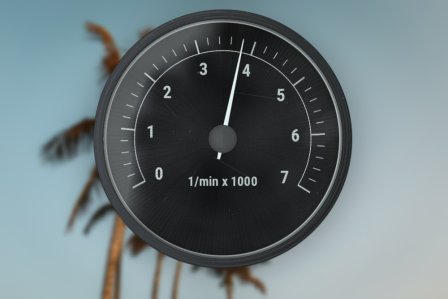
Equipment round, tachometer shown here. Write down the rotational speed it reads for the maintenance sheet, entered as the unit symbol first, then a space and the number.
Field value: rpm 3800
